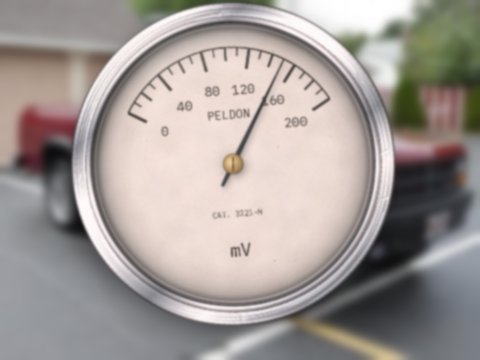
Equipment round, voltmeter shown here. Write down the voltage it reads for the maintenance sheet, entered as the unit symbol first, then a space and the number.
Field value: mV 150
